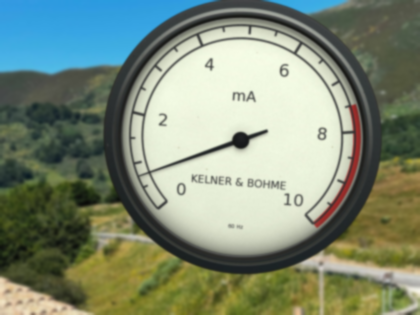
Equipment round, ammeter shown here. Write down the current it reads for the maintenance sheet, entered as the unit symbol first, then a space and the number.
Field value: mA 0.75
